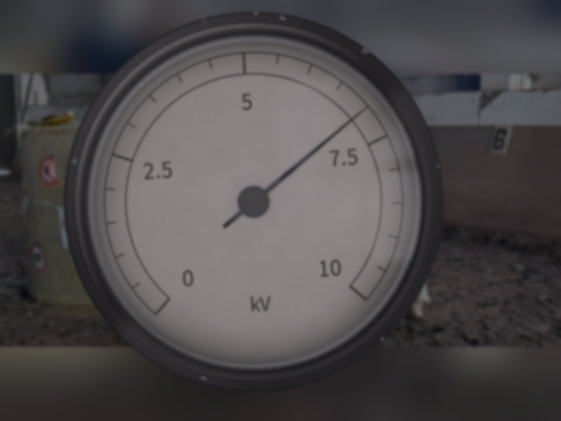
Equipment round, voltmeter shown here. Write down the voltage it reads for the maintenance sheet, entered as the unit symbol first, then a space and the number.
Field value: kV 7
